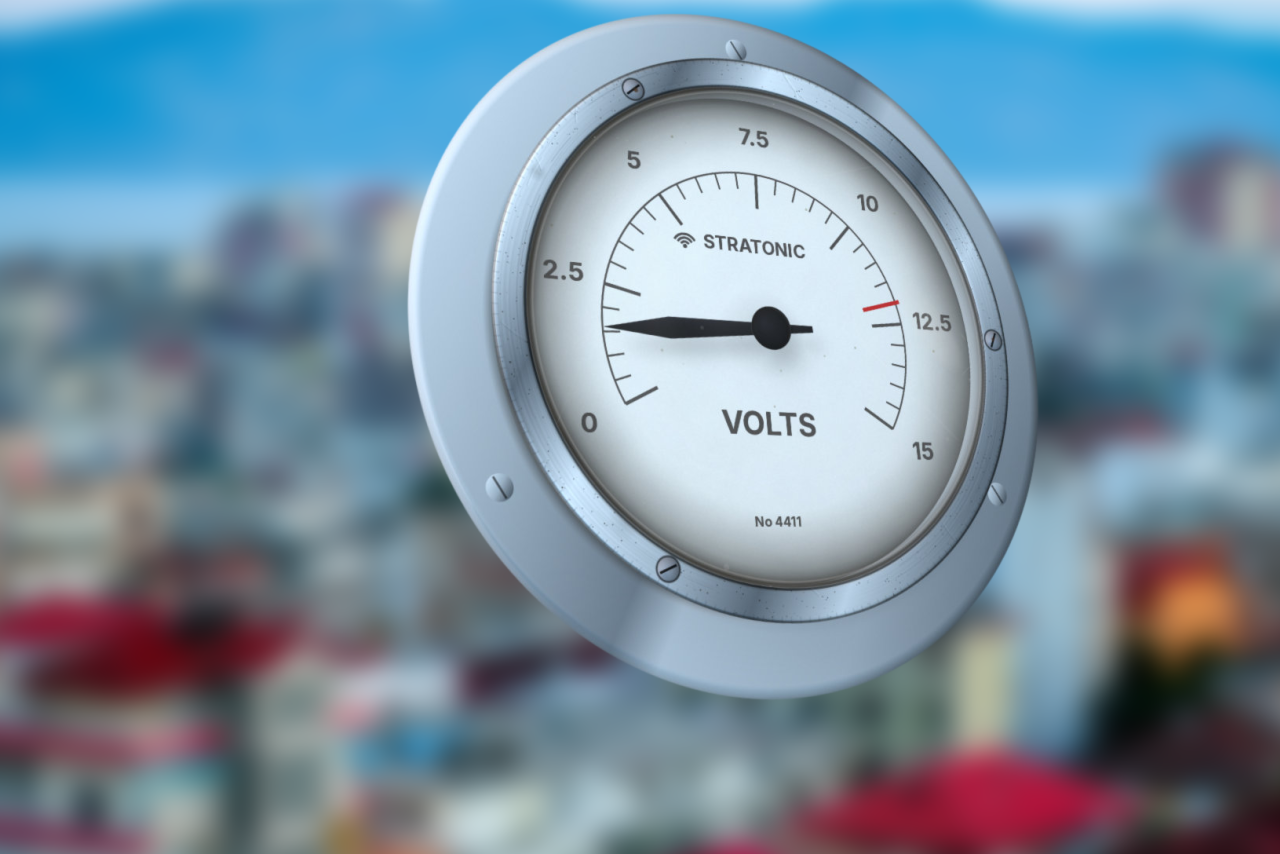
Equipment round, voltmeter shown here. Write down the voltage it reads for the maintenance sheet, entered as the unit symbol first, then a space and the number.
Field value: V 1.5
